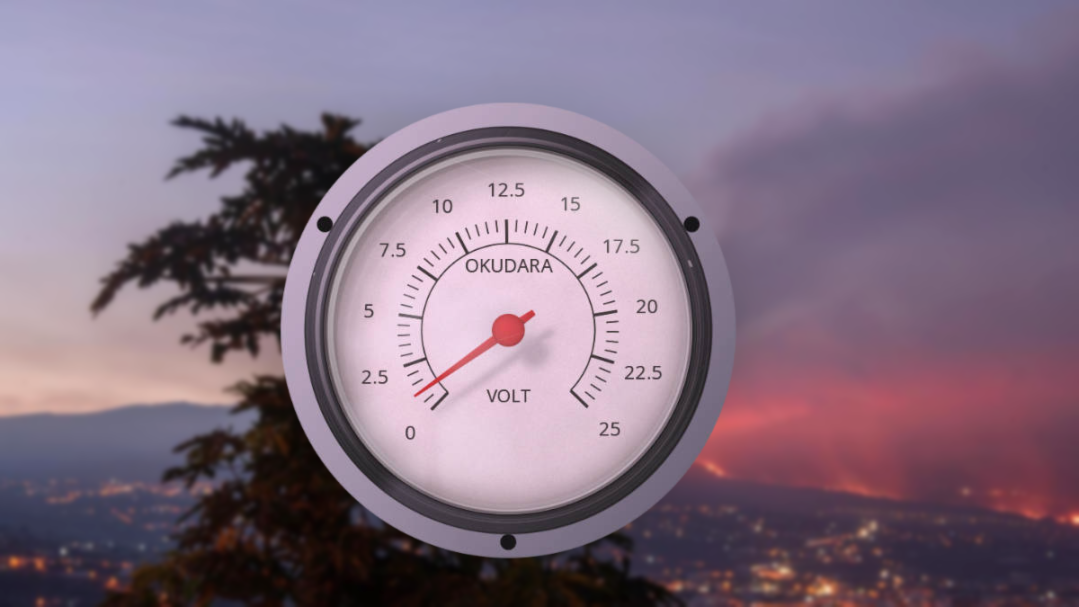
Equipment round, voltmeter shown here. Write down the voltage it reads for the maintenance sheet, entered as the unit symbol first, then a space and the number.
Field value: V 1
